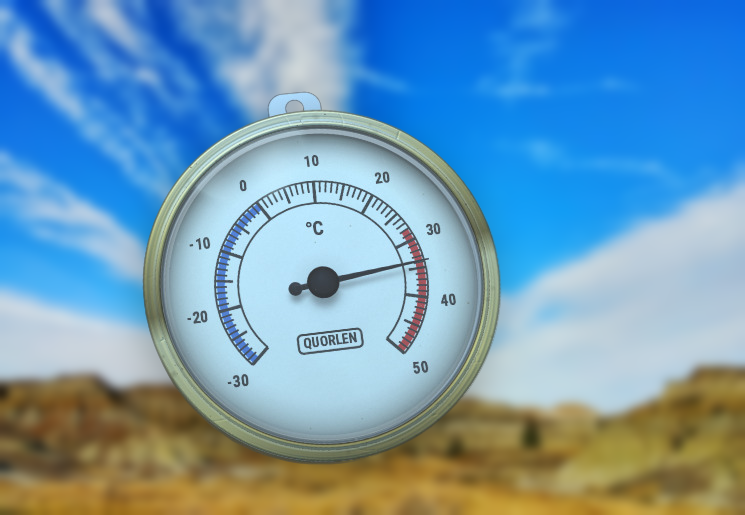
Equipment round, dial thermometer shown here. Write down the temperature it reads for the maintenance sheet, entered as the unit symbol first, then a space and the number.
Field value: °C 34
